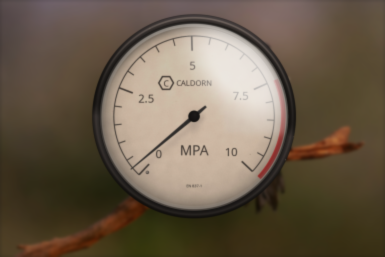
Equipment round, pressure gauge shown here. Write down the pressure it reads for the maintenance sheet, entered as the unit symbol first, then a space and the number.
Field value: MPa 0.25
